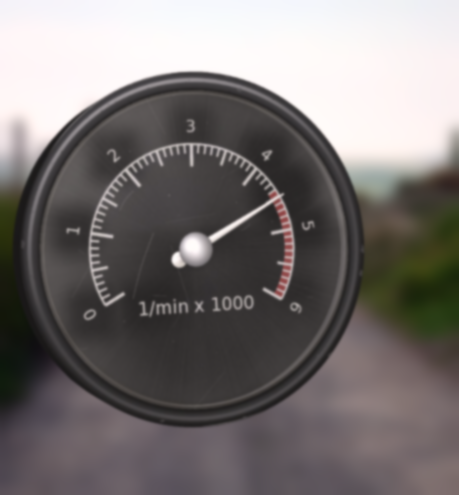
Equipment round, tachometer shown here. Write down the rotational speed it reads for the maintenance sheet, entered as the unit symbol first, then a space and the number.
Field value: rpm 4500
